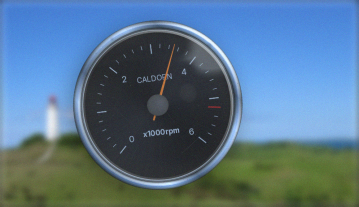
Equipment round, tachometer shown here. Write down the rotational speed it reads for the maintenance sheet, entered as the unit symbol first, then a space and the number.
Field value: rpm 3500
